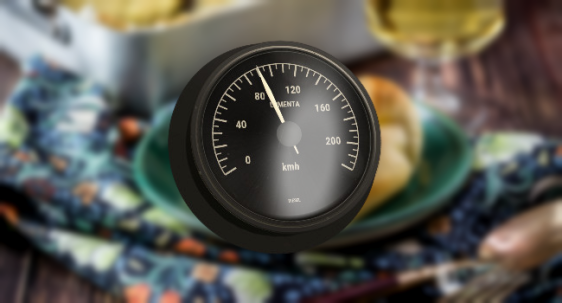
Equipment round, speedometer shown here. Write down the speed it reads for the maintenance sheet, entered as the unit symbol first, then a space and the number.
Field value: km/h 90
